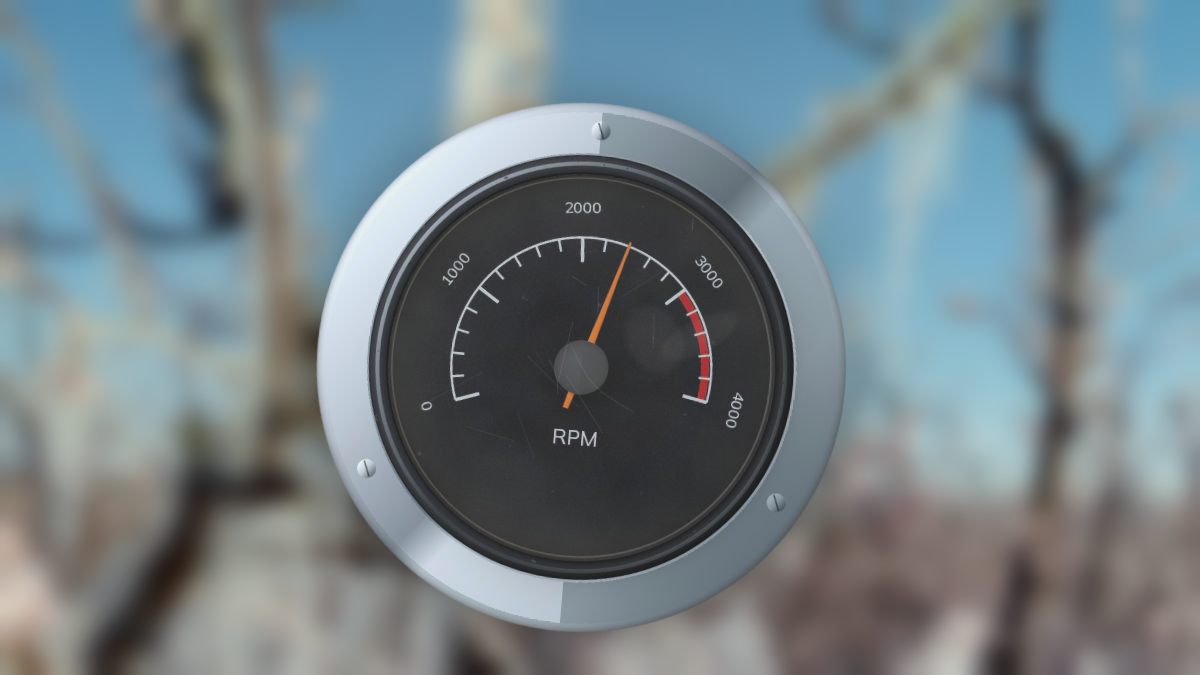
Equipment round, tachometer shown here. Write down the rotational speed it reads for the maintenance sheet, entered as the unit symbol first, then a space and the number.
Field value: rpm 2400
